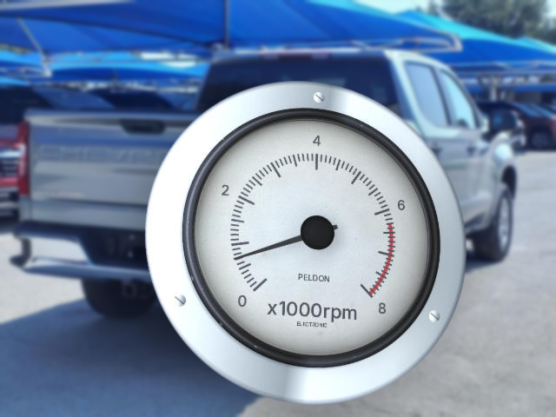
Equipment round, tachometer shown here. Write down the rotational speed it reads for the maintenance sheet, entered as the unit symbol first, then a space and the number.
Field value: rpm 700
